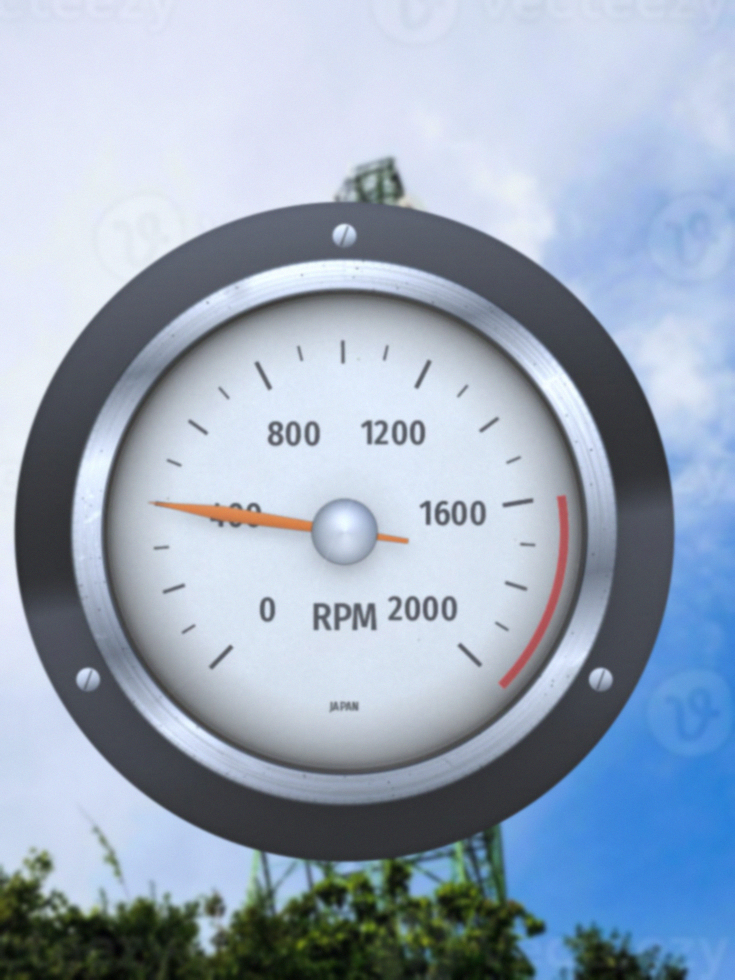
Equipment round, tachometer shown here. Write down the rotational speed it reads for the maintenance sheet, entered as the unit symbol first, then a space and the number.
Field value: rpm 400
